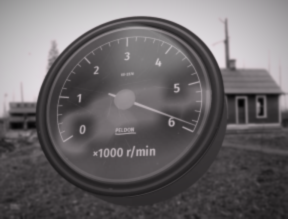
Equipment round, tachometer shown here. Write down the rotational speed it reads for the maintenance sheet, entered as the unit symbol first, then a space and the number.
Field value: rpm 5900
